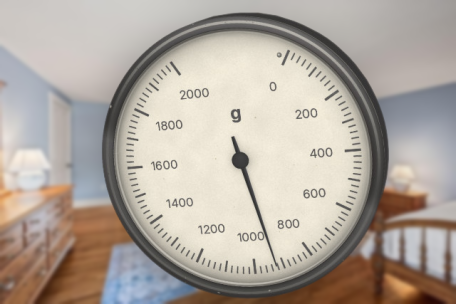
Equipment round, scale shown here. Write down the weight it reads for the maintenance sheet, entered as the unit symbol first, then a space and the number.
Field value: g 920
